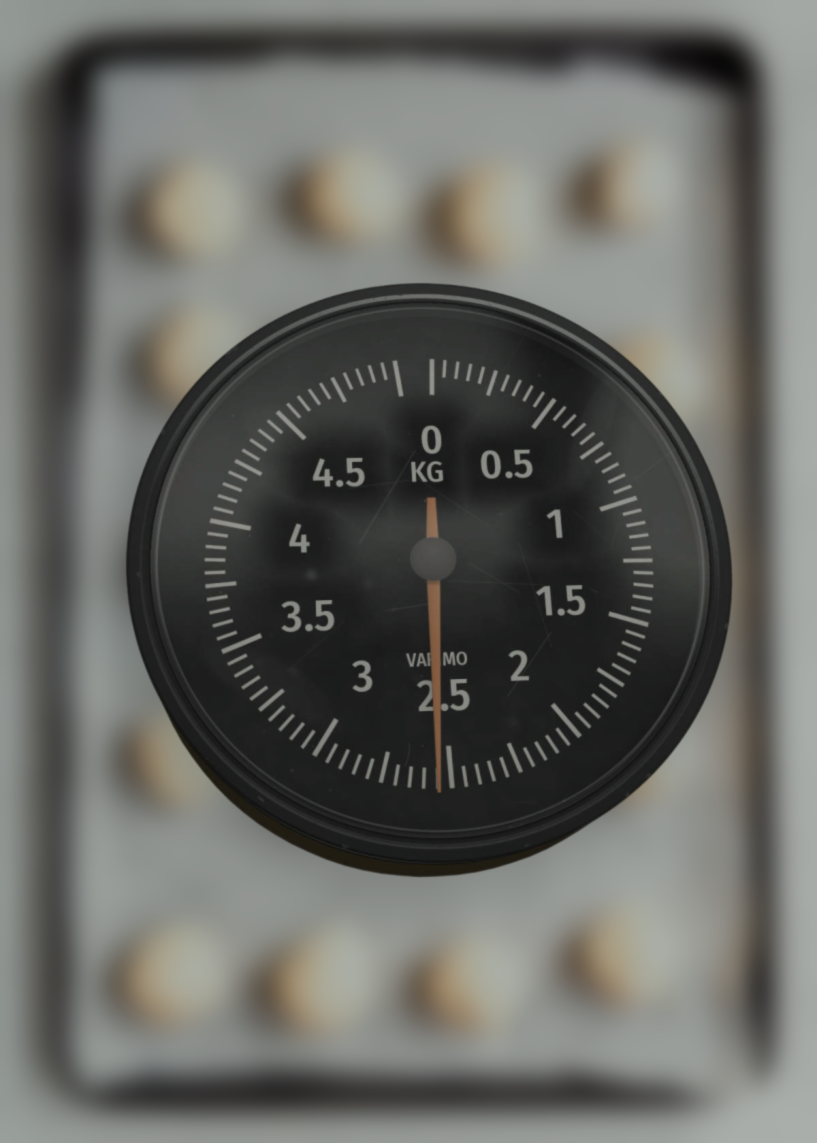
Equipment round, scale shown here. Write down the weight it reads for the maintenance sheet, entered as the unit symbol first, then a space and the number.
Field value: kg 2.55
